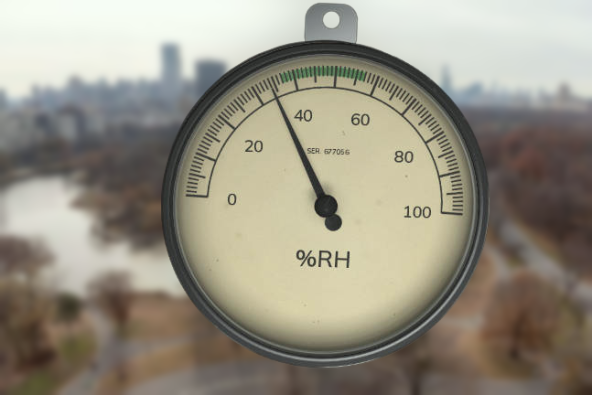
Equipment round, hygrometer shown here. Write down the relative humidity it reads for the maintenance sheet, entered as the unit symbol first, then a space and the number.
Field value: % 34
